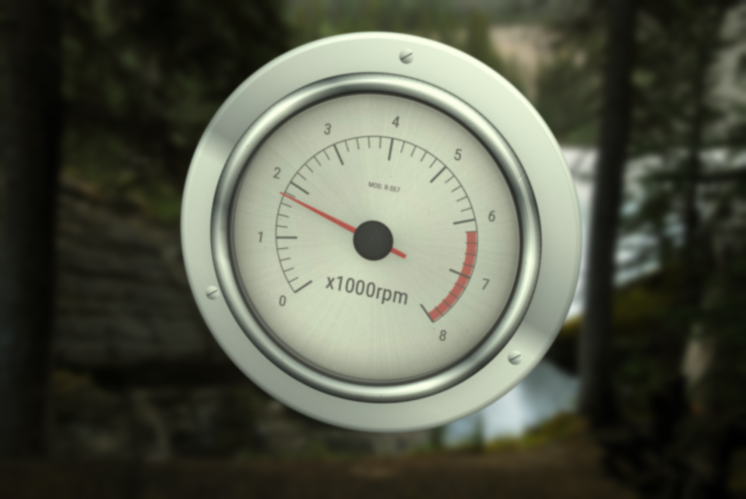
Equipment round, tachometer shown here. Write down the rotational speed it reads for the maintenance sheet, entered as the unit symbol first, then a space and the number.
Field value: rpm 1800
